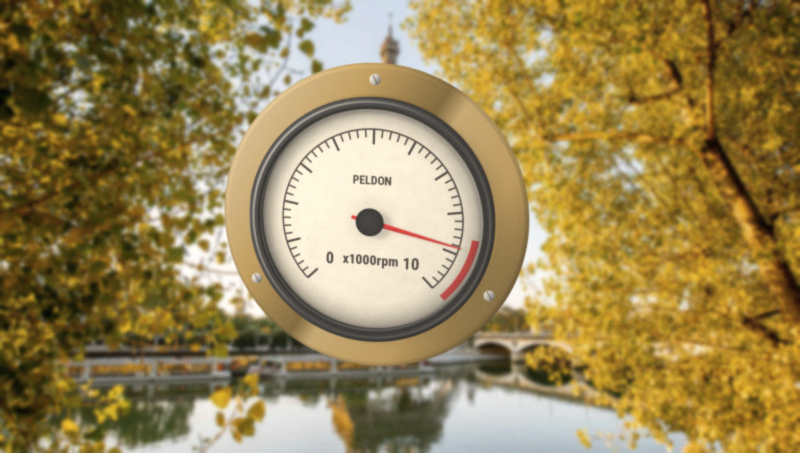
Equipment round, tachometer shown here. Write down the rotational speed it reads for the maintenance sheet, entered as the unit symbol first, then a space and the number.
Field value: rpm 8800
